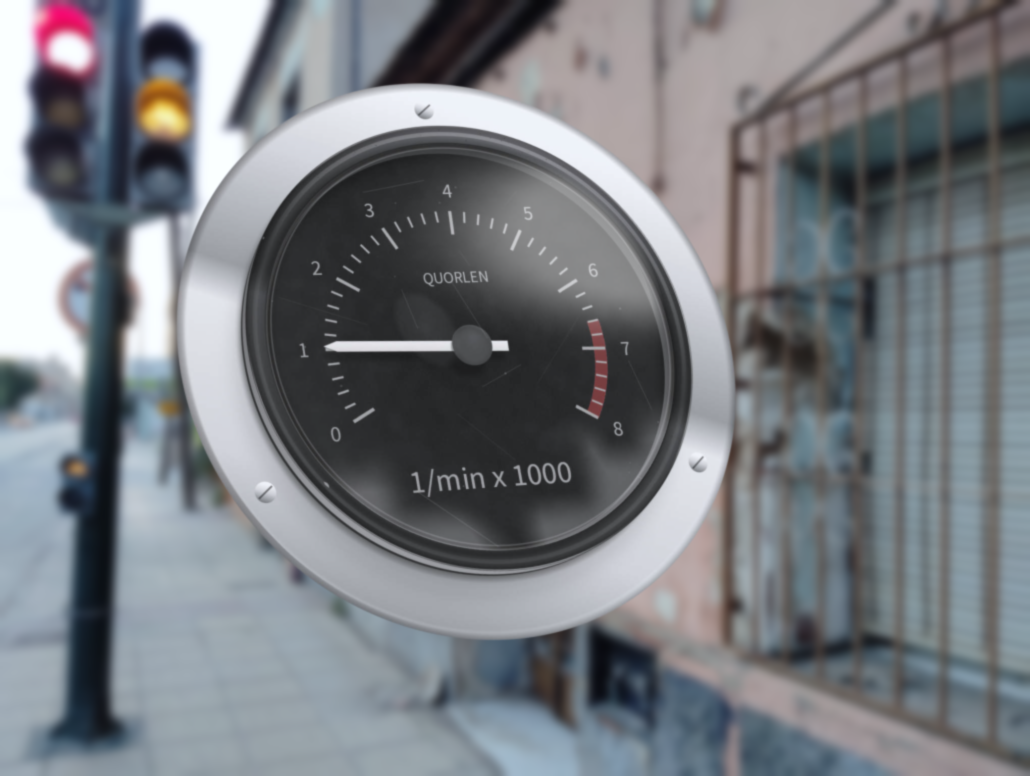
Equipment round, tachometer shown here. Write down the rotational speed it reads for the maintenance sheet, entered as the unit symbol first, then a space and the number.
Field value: rpm 1000
